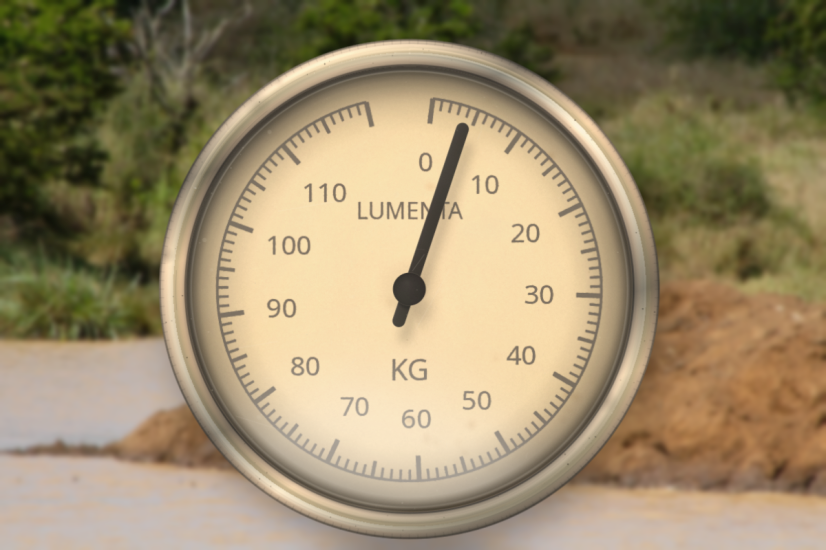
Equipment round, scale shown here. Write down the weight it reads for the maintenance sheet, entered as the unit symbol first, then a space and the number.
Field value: kg 4
